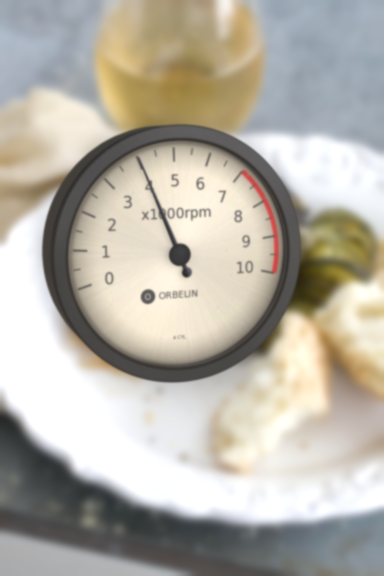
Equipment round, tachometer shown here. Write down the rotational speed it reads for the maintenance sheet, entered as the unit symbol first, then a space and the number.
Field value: rpm 4000
